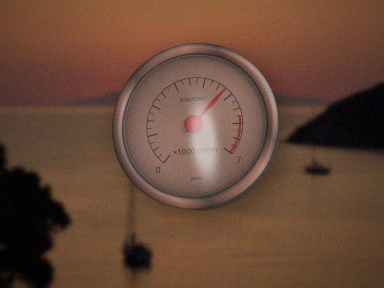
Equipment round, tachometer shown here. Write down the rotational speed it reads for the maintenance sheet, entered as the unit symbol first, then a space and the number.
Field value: rpm 4750
